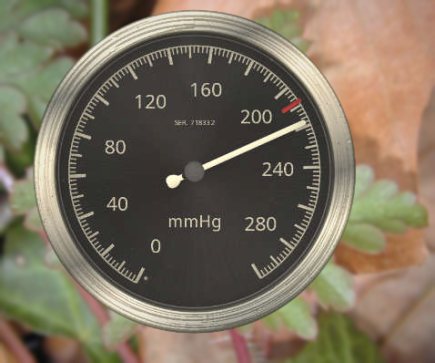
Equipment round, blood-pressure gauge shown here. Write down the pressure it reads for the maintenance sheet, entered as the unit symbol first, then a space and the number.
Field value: mmHg 218
